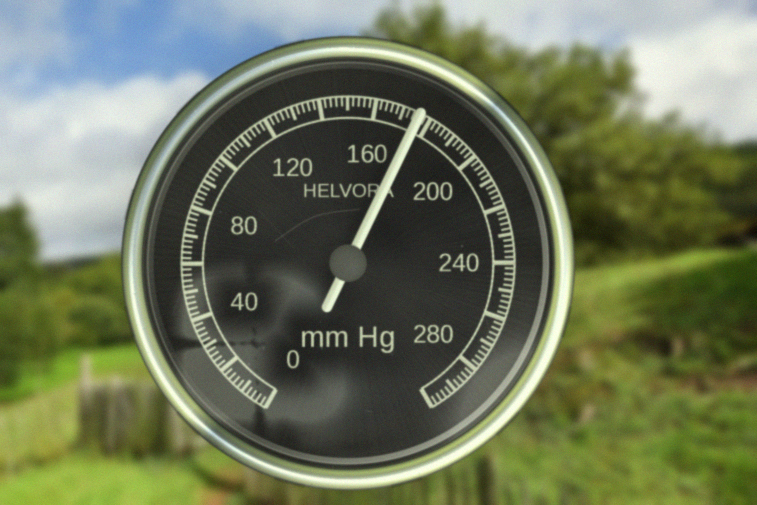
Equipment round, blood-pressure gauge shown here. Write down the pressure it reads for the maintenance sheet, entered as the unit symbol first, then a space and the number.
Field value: mmHg 176
